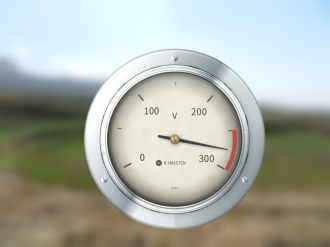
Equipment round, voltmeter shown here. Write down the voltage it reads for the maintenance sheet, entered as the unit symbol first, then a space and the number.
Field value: V 275
